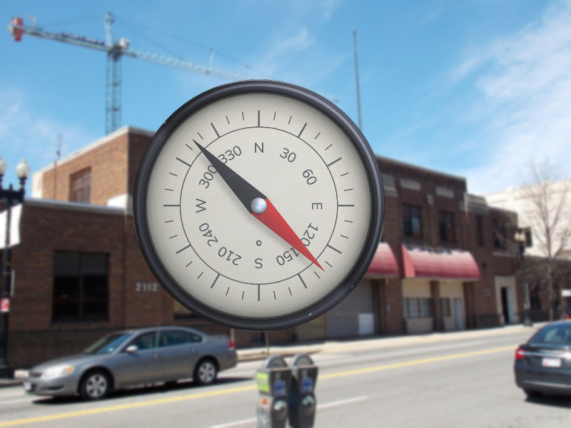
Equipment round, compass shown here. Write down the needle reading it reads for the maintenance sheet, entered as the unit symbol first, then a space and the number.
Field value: ° 135
